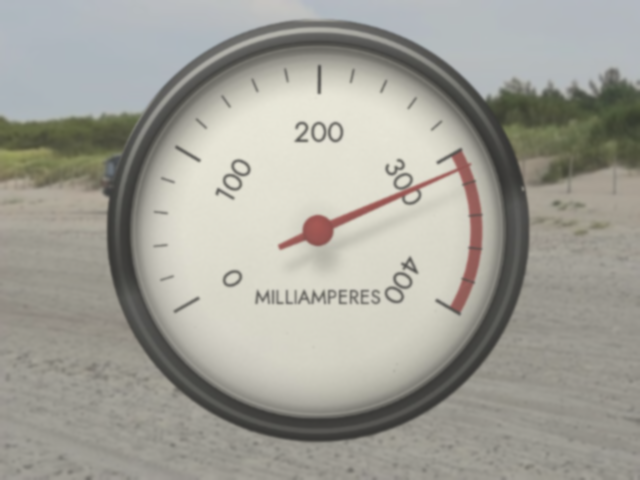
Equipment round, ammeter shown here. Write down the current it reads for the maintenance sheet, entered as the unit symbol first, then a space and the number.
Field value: mA 310
